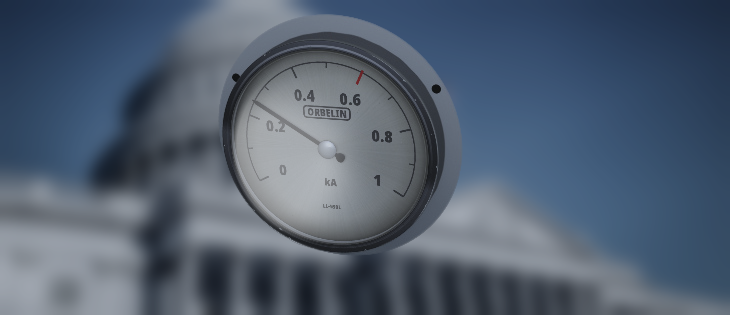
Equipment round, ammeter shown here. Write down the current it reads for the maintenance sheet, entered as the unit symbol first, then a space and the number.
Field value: kA 0.25
